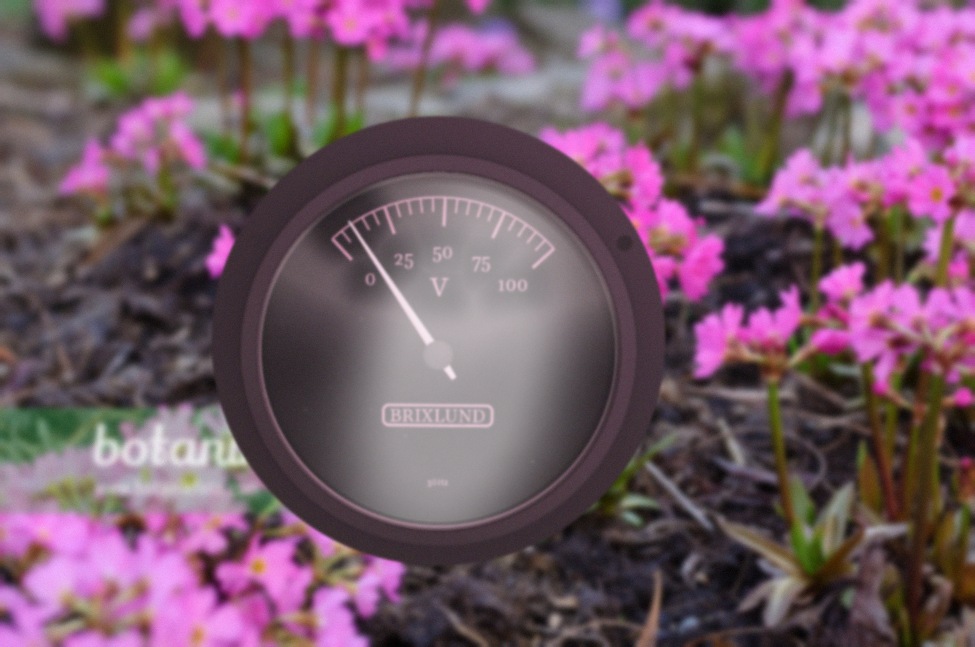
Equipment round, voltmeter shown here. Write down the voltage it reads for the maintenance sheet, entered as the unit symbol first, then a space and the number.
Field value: V 10
